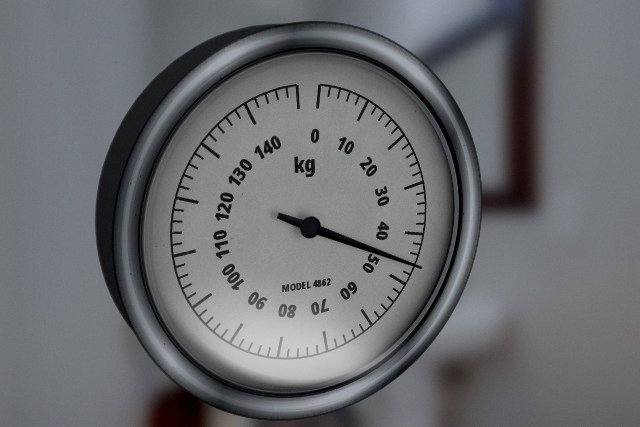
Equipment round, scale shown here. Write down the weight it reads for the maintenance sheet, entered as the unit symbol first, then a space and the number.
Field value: kg 46
